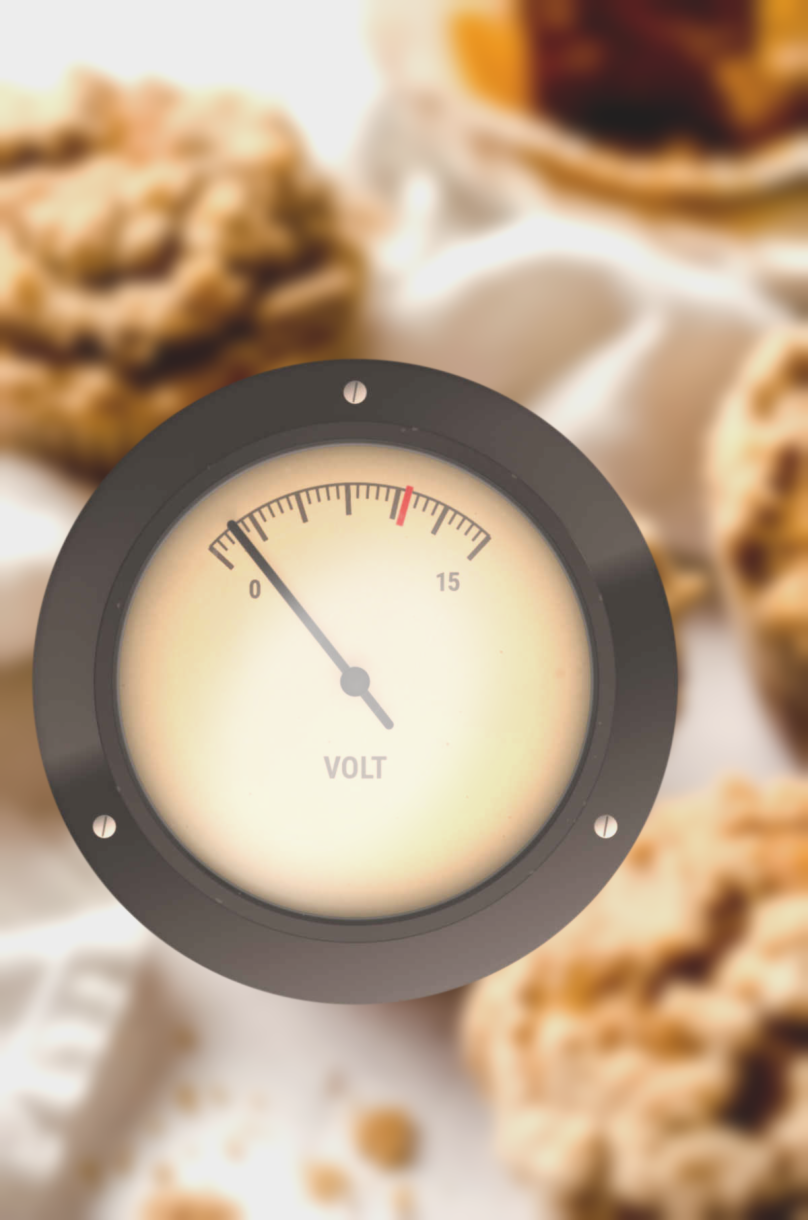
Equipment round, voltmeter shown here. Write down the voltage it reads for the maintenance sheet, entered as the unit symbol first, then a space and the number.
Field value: V 1.5
